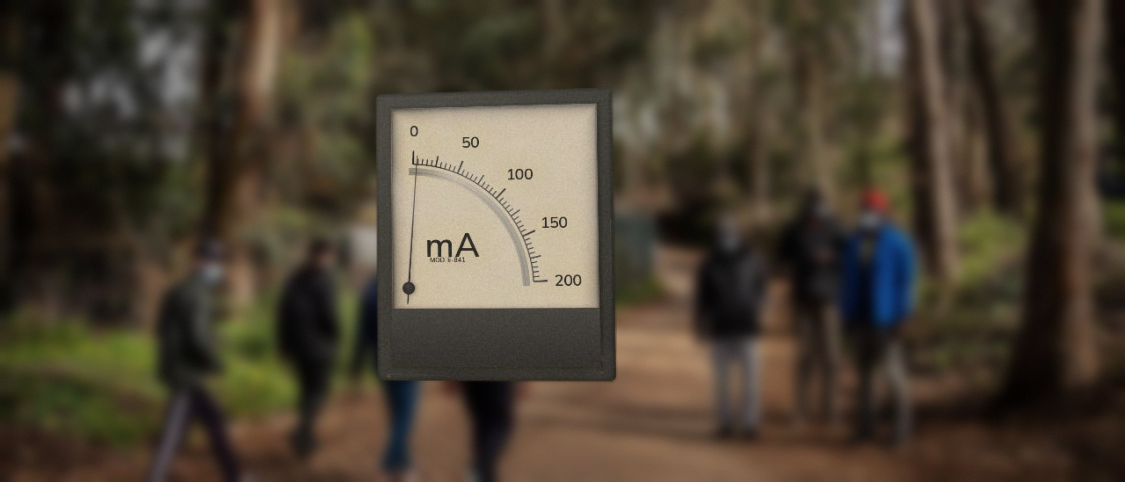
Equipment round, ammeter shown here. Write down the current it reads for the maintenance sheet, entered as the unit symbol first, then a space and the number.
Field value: mA 5
